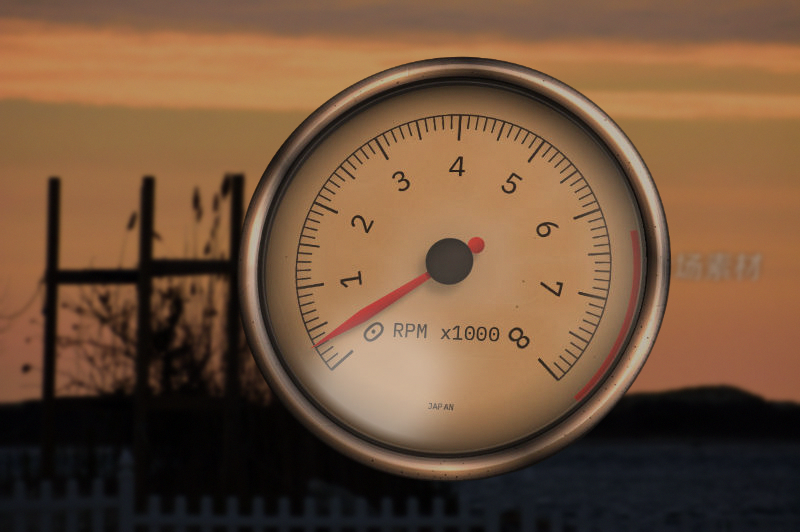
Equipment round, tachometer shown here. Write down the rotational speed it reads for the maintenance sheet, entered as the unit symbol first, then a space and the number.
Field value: rpm 300
